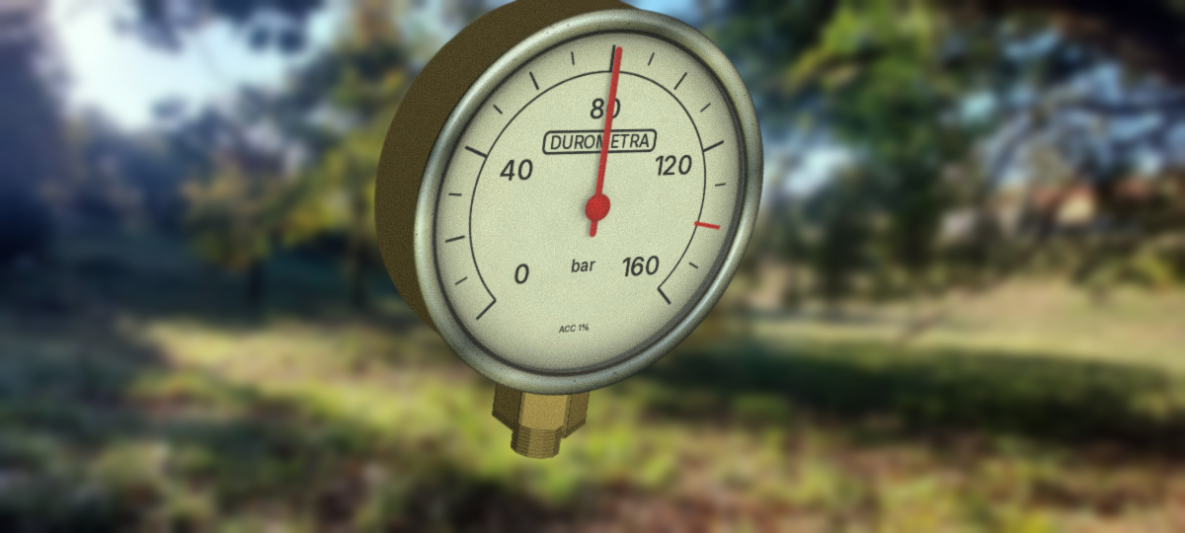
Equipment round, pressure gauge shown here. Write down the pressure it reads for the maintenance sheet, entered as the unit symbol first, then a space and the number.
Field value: bar 80
